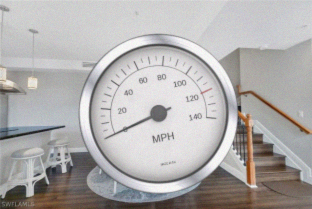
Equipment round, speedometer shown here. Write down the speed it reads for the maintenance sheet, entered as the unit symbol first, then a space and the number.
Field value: mph 0
